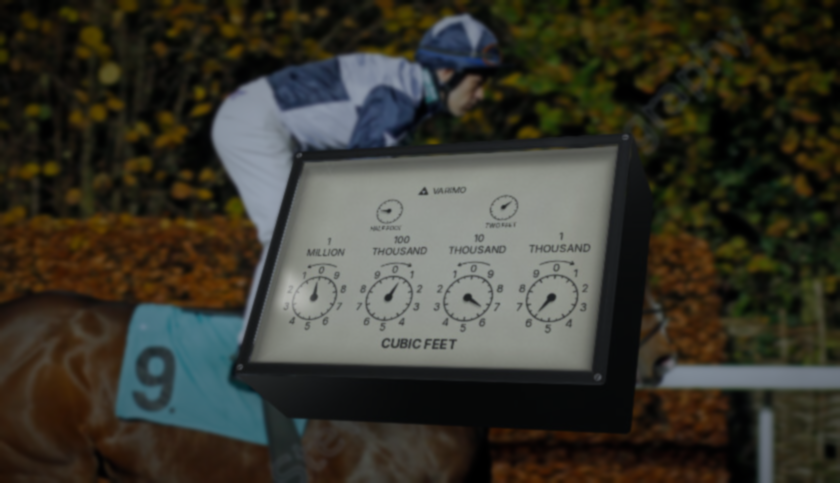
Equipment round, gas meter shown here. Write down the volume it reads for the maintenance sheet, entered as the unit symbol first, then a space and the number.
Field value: ft³ 6600
